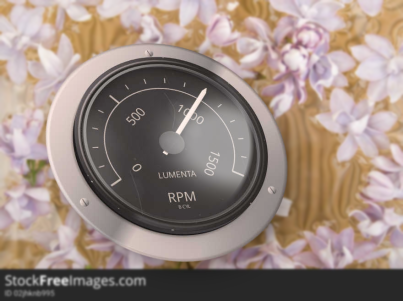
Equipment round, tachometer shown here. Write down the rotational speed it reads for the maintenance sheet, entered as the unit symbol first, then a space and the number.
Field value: rpm 1000
